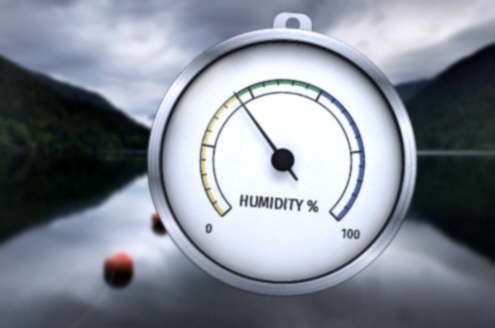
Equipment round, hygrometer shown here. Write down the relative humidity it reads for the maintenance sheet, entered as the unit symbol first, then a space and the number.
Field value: % 36
